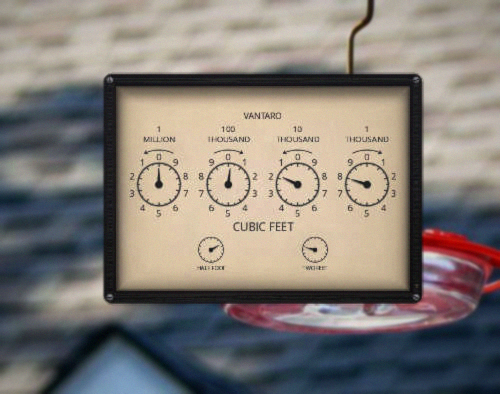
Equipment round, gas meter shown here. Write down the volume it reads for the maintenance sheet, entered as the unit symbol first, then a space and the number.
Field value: ft³ 1800
